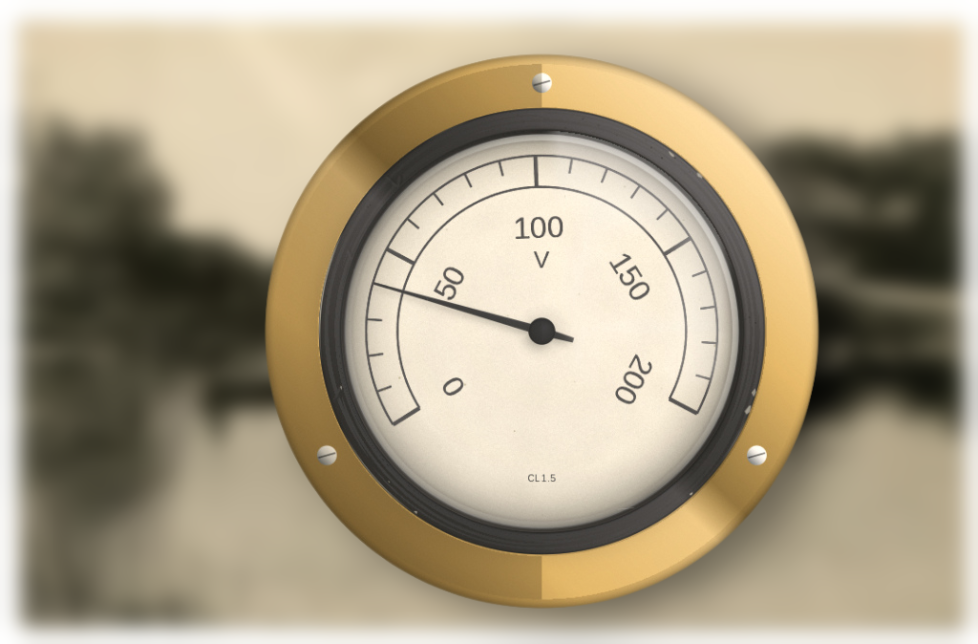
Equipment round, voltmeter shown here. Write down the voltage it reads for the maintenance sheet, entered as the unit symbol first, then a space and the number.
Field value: V 40
